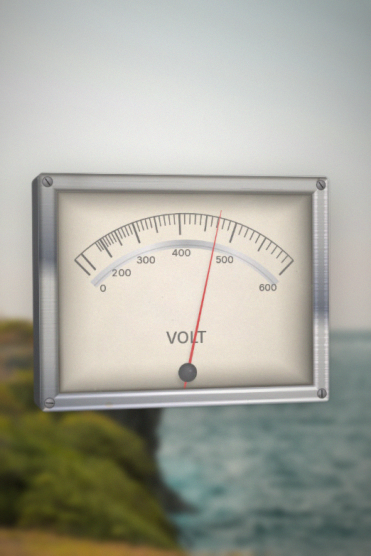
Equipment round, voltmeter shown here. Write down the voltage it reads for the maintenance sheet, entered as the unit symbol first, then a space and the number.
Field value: V 470
